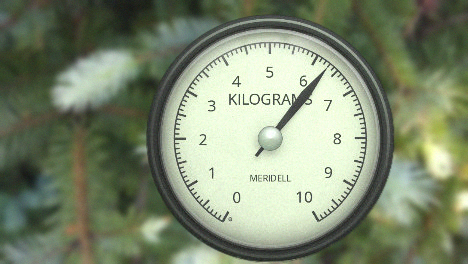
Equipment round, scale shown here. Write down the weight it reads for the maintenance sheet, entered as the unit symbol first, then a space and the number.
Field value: kg 6.3
